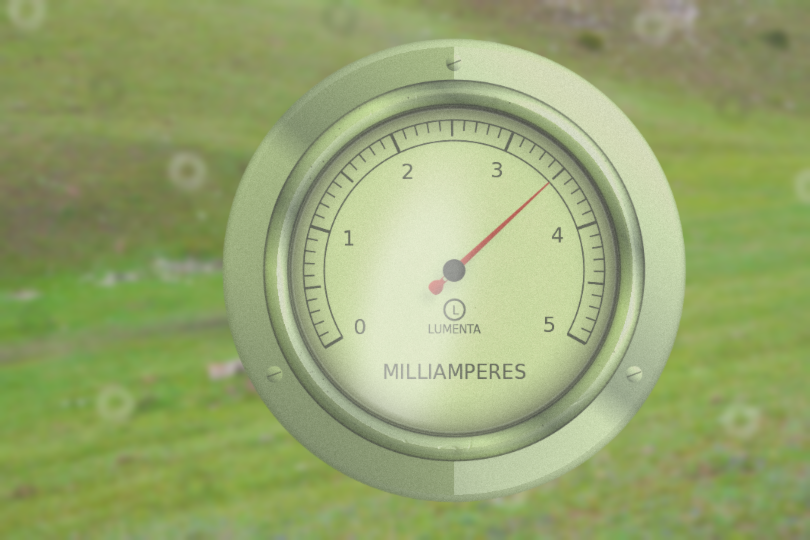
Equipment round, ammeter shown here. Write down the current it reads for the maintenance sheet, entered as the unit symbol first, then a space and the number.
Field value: mA 3.5
